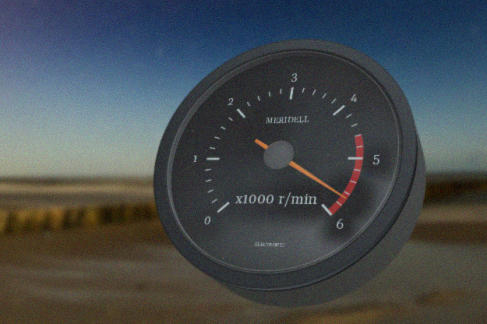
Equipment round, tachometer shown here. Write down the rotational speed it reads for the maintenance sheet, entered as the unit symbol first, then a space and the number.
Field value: rpm 5700
